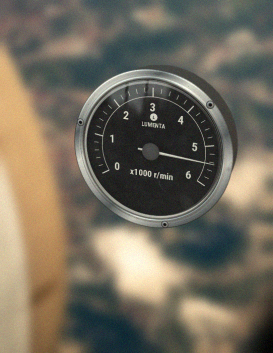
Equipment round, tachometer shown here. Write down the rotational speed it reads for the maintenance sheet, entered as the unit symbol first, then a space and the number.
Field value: rpm 5400
